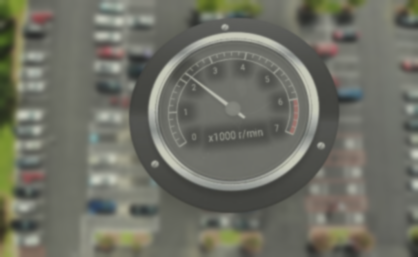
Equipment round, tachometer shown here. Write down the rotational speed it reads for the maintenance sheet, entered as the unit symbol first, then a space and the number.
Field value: rpm 2200
